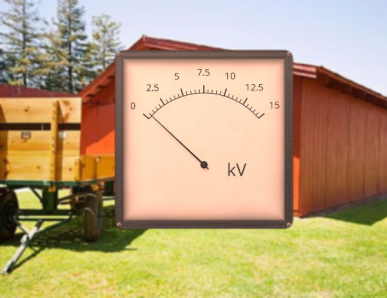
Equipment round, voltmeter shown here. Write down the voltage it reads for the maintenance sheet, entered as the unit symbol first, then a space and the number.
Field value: kV 0.5
